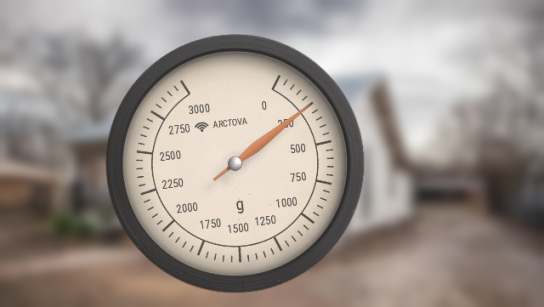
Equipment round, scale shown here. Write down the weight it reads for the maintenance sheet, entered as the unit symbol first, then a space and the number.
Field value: g 250
